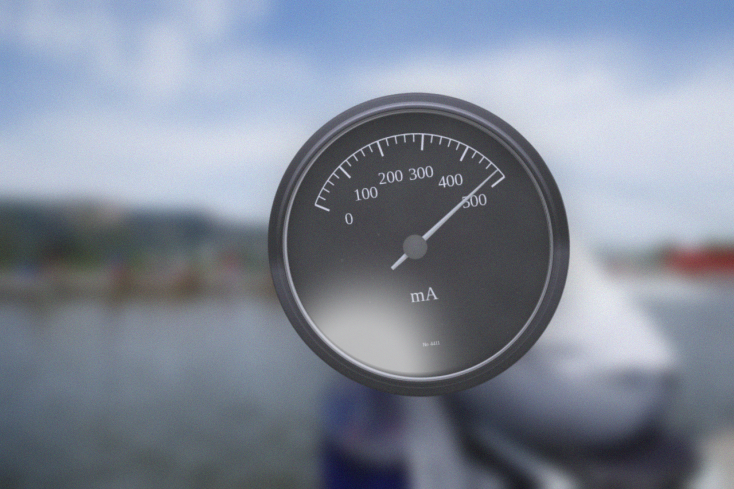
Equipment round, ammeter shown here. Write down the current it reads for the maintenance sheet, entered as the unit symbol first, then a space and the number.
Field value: mA 480
